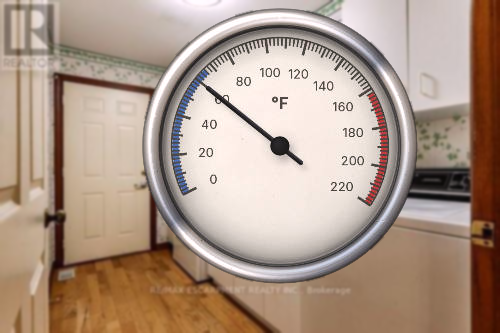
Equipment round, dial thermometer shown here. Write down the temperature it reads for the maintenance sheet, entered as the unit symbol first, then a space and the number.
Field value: °F 60
